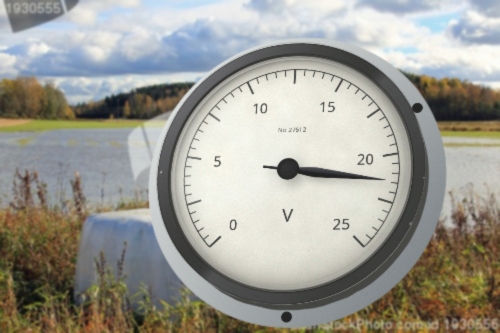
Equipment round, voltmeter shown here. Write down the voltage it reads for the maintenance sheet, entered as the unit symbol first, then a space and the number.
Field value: V 21.5
